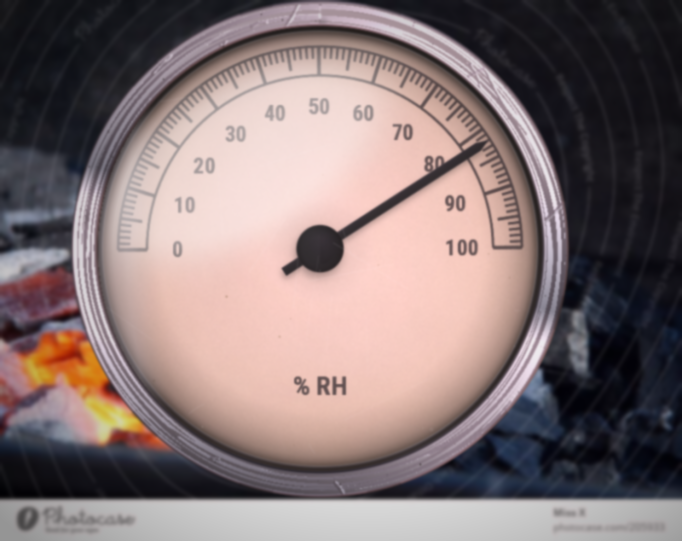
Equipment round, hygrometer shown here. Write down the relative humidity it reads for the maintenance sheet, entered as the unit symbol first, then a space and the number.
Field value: % 82
